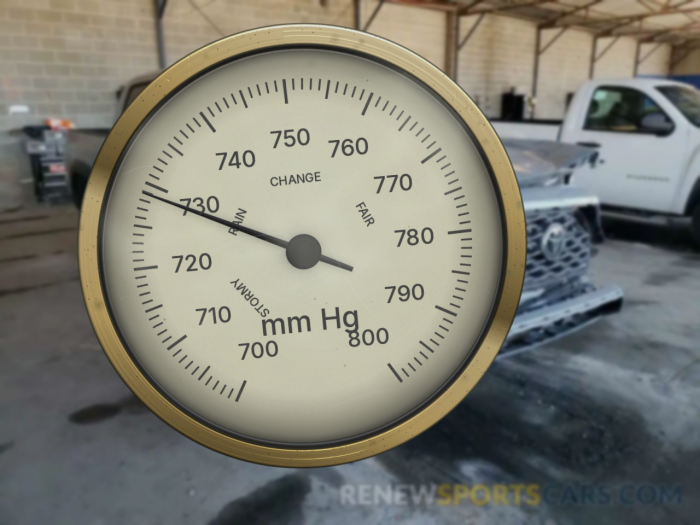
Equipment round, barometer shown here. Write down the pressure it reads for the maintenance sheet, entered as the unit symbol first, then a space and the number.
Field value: mmHg 729
